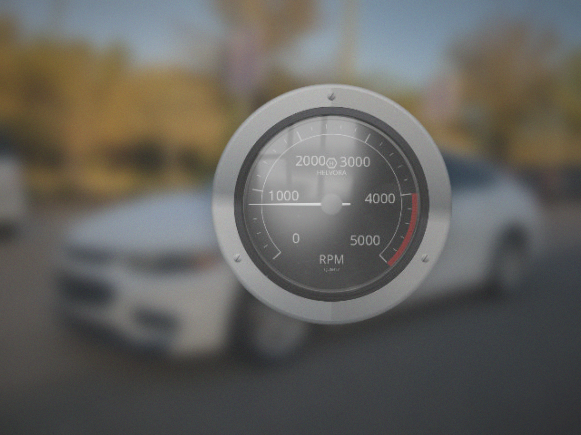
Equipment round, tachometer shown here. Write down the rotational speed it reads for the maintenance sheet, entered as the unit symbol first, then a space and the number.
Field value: rpm 800
